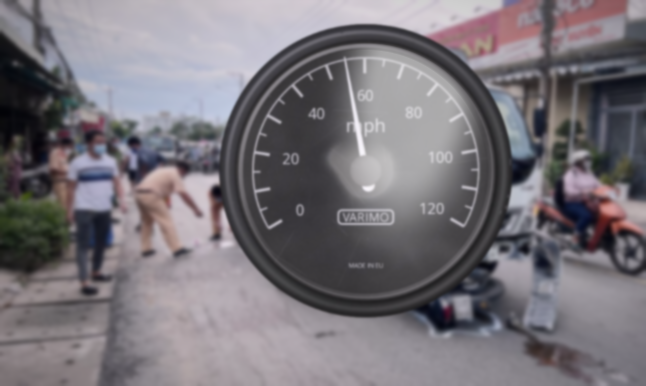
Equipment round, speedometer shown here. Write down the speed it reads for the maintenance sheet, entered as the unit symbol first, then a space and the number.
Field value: mph 55
